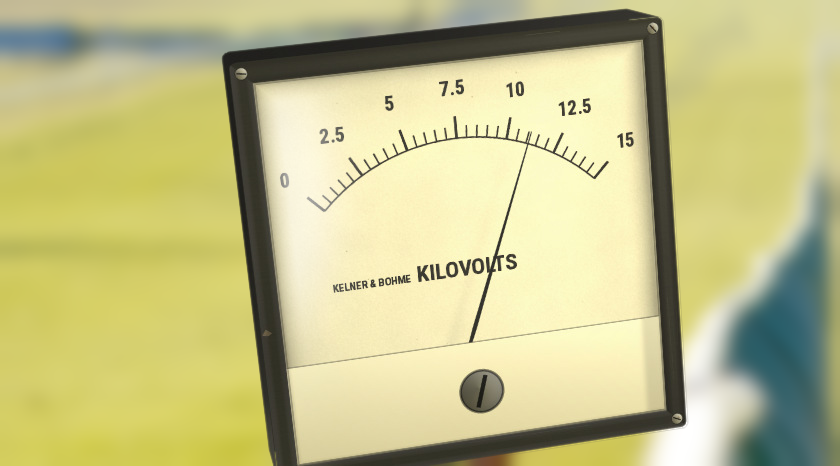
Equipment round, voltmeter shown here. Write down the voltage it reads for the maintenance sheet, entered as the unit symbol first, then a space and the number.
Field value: kV 11
